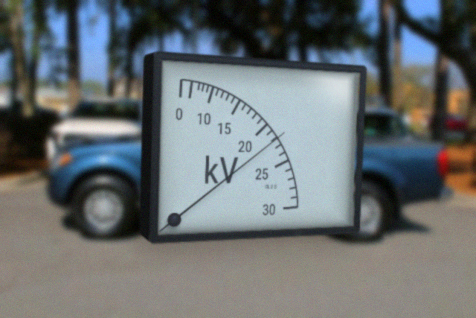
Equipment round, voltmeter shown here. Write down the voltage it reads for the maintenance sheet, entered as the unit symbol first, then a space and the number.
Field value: kV 22
